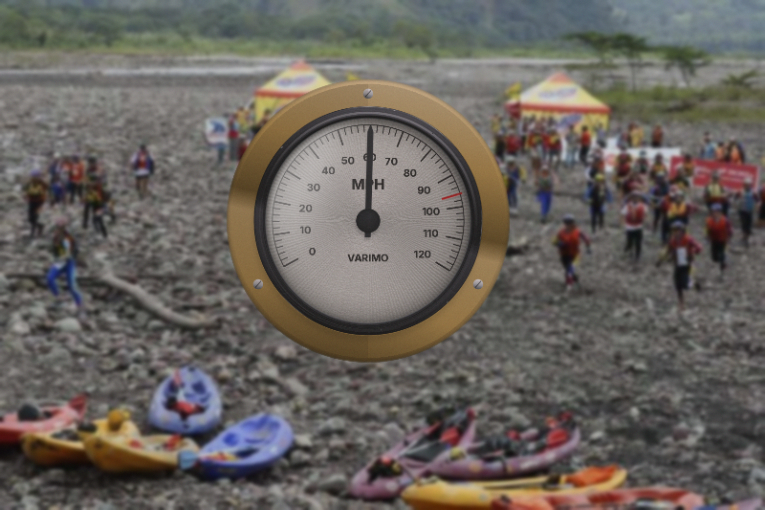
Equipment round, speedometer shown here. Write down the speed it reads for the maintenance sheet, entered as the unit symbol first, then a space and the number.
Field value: mph 60
